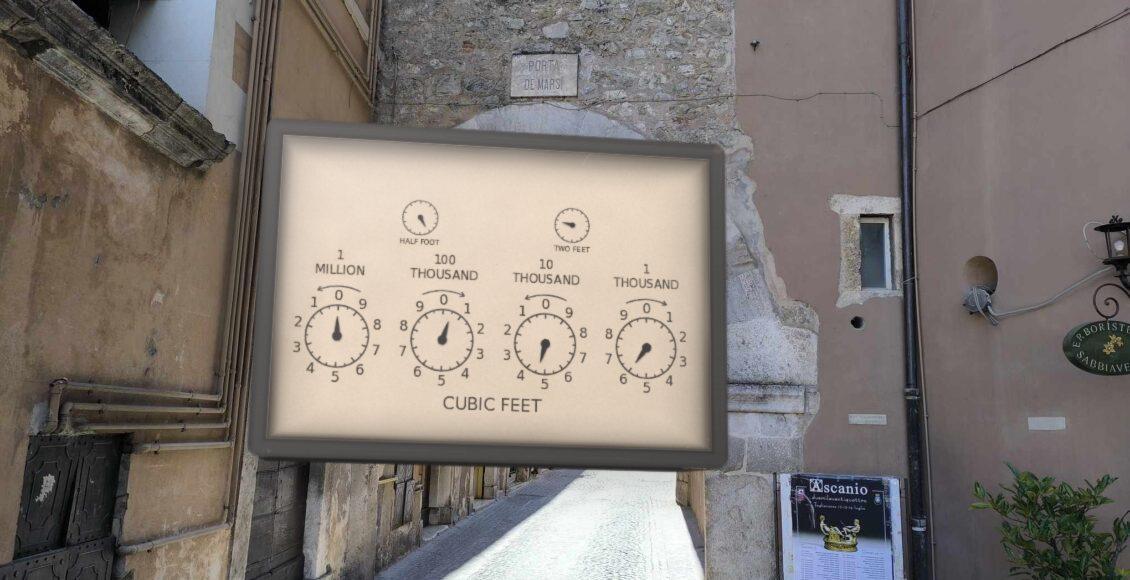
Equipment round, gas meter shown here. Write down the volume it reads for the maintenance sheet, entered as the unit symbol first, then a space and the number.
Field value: ft³ 4600
